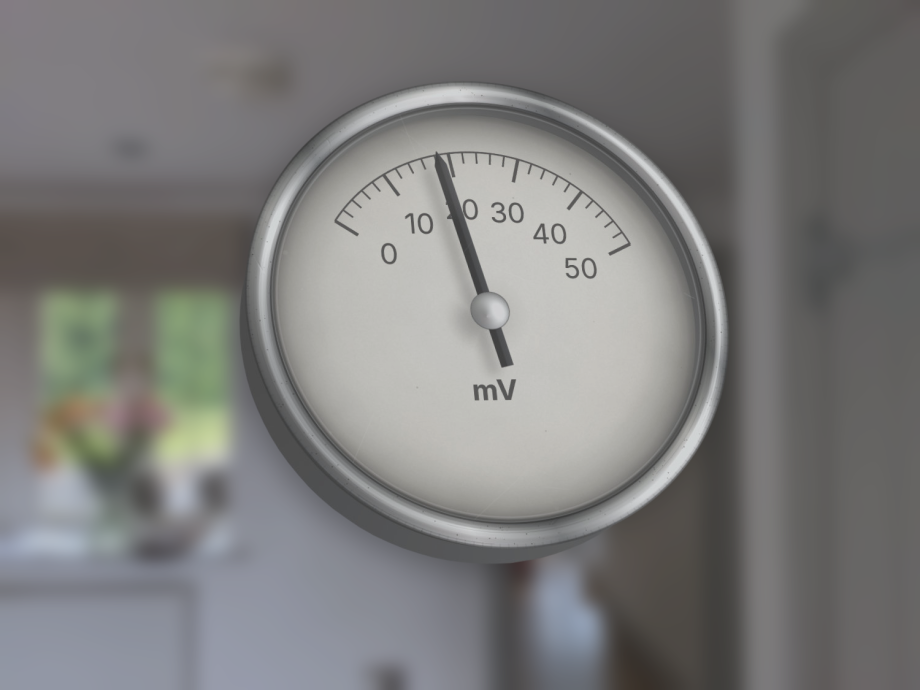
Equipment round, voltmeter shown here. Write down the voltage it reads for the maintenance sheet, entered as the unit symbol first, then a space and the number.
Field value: mV 18
